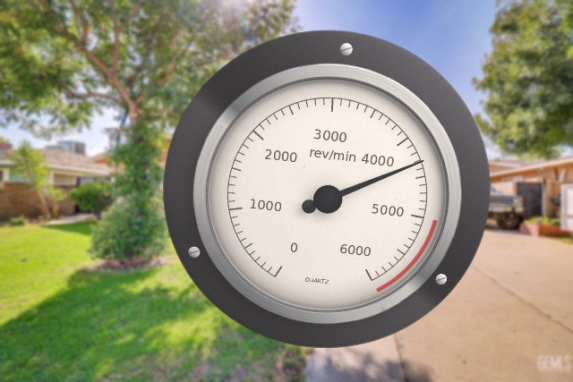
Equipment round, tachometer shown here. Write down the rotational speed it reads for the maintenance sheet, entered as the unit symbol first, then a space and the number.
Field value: rpm 4300
